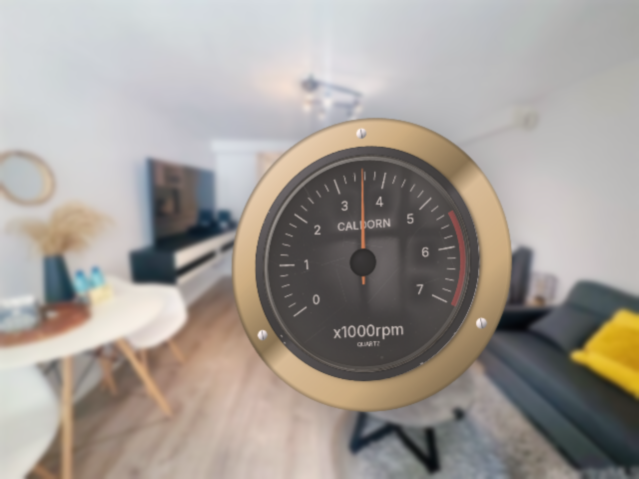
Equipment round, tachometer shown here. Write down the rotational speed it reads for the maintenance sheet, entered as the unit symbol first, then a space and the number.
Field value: rpm 3600
